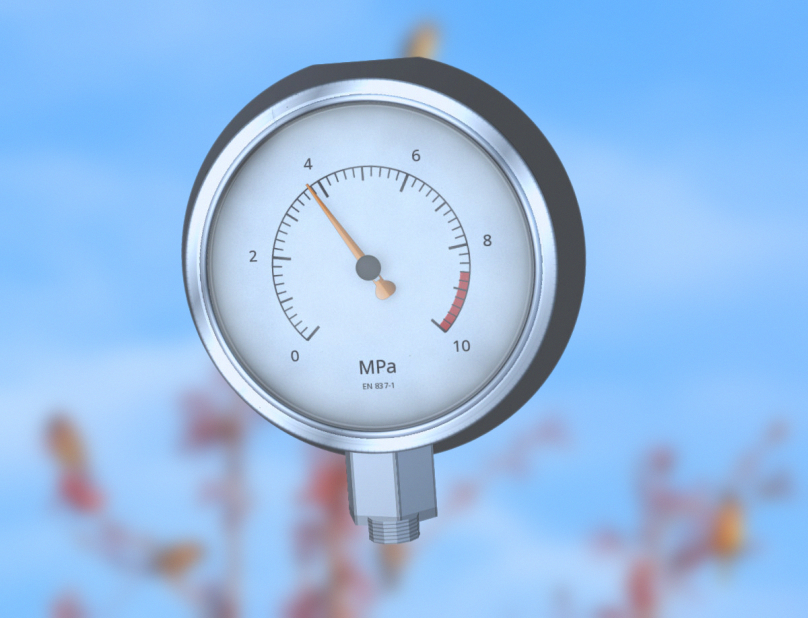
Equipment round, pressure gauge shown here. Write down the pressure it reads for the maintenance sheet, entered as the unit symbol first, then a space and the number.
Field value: MPa 3.8
